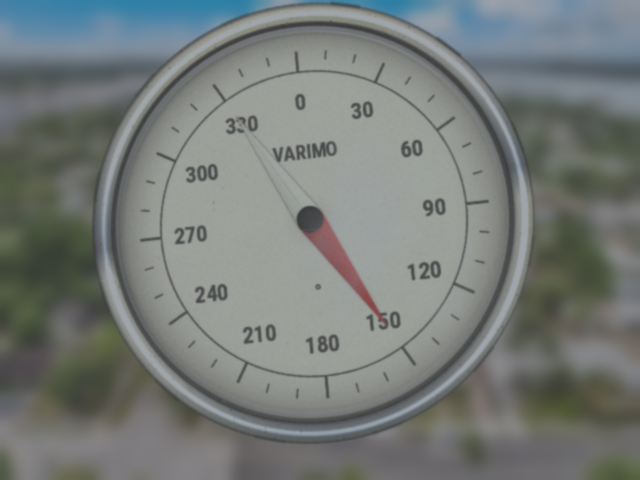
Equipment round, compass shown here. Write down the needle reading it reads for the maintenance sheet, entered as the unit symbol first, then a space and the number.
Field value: ° 150
